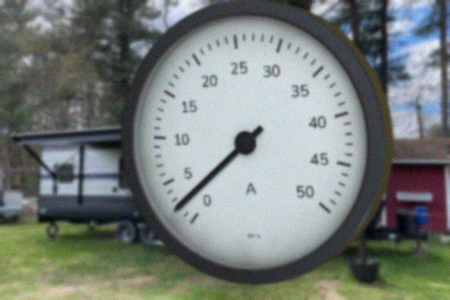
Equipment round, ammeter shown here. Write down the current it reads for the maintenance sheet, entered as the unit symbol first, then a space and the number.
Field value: A 2
